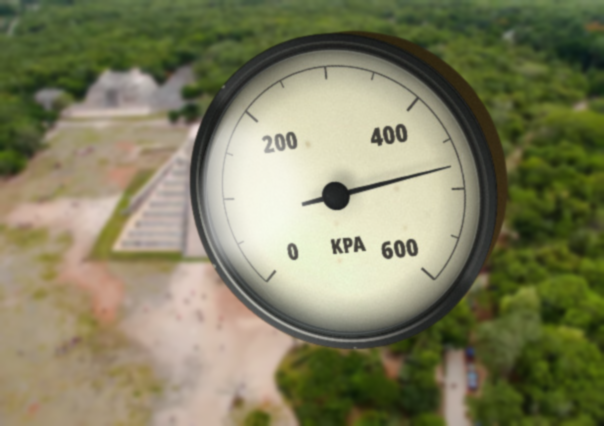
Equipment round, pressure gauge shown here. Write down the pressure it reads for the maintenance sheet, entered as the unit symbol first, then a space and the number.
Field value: kPa 475
